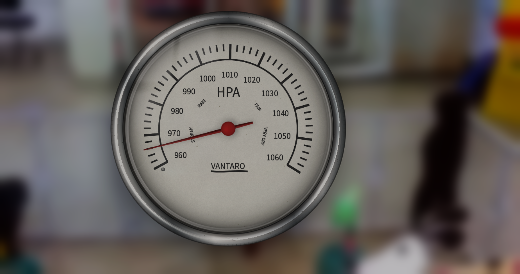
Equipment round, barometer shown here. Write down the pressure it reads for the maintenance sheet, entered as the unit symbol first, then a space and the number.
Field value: hPa 966
